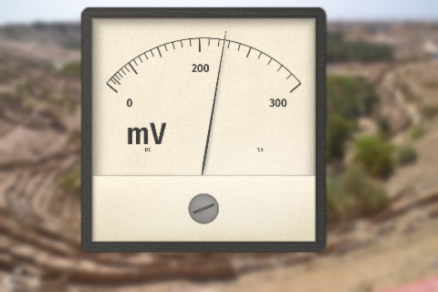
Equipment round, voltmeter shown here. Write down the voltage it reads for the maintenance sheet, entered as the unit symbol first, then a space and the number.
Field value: mV 225
